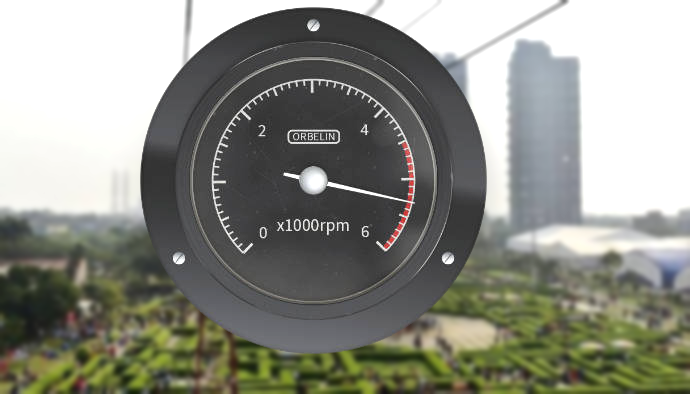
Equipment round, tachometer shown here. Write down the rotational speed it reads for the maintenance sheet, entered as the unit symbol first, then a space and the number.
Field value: rpm 5300
